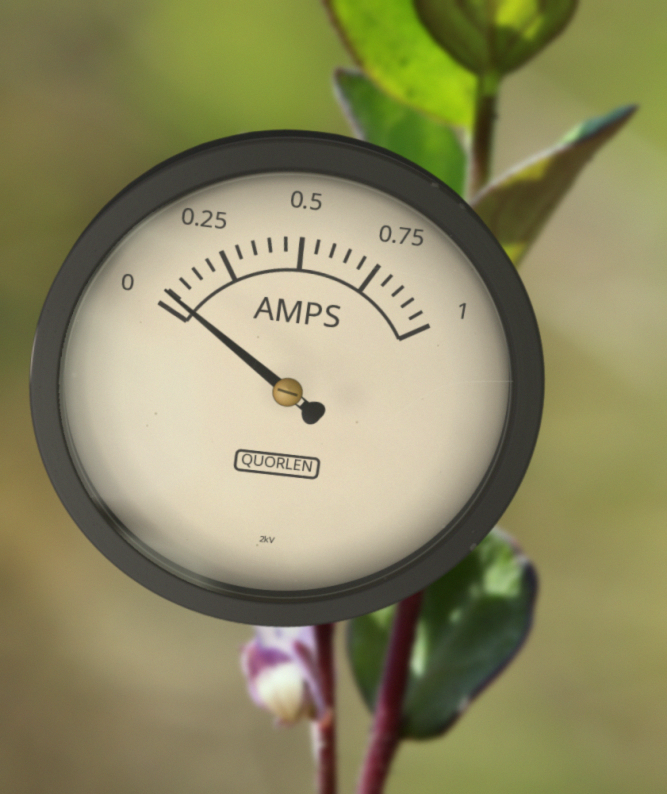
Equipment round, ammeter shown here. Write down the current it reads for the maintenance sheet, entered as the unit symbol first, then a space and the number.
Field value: A 0.05
